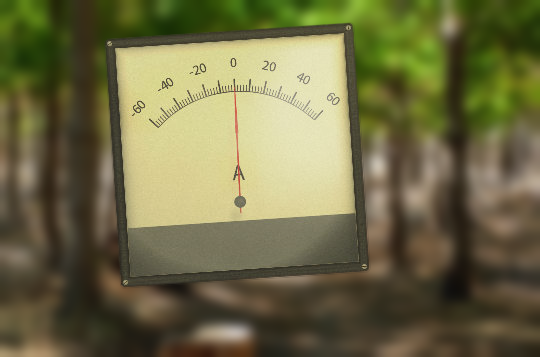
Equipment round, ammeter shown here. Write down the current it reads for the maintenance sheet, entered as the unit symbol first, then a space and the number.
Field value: A 0
